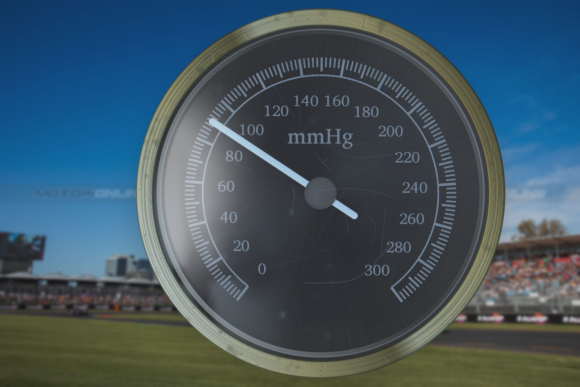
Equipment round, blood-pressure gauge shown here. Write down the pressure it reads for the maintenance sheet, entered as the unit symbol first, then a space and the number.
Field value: mmHg 90
